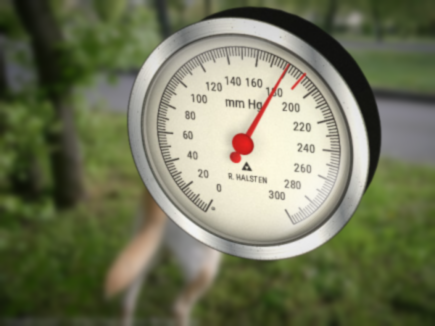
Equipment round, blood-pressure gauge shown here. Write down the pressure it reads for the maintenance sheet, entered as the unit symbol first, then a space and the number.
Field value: mmHg 180
